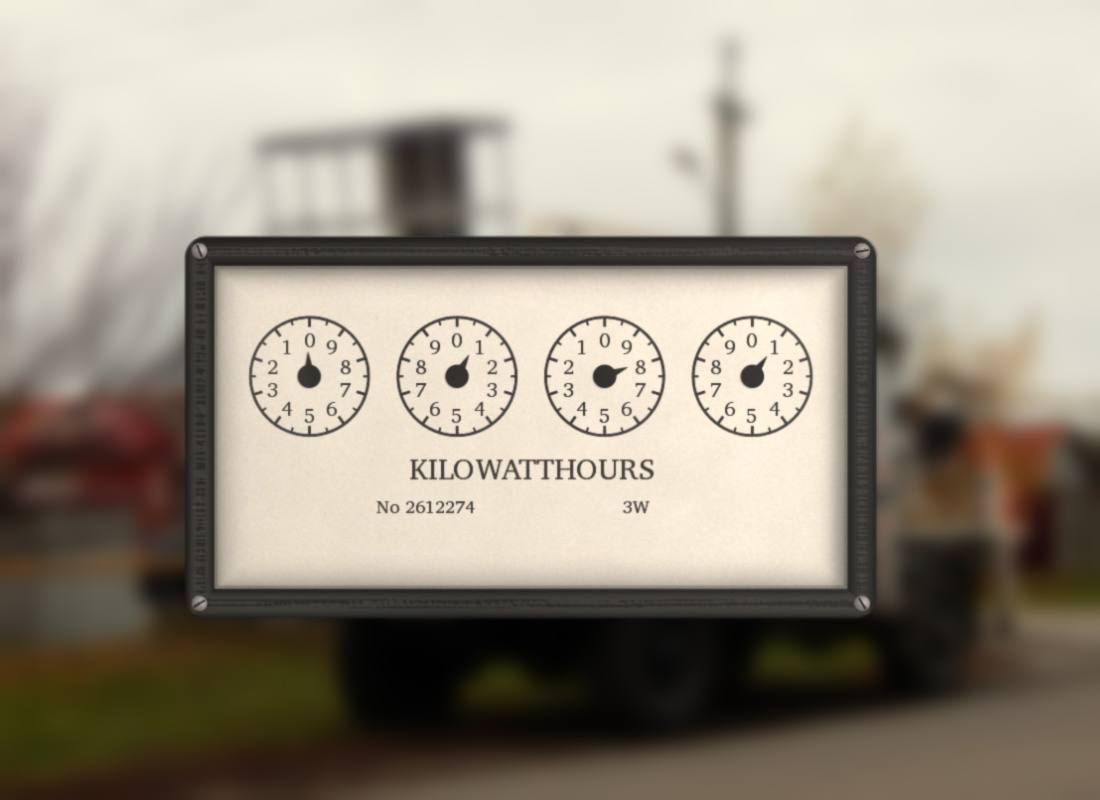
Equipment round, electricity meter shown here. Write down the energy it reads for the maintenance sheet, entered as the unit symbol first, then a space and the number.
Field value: kWh 81
